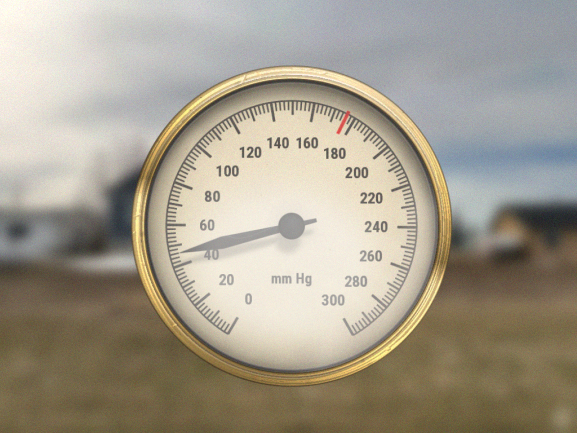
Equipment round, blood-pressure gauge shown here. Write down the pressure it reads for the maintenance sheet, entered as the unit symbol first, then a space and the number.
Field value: mmHg 46
